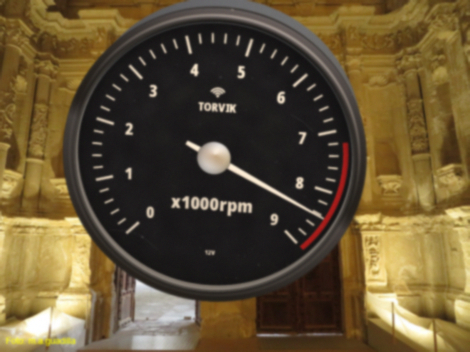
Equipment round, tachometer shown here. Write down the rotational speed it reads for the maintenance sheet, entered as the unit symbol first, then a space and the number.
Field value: rpm 8400
